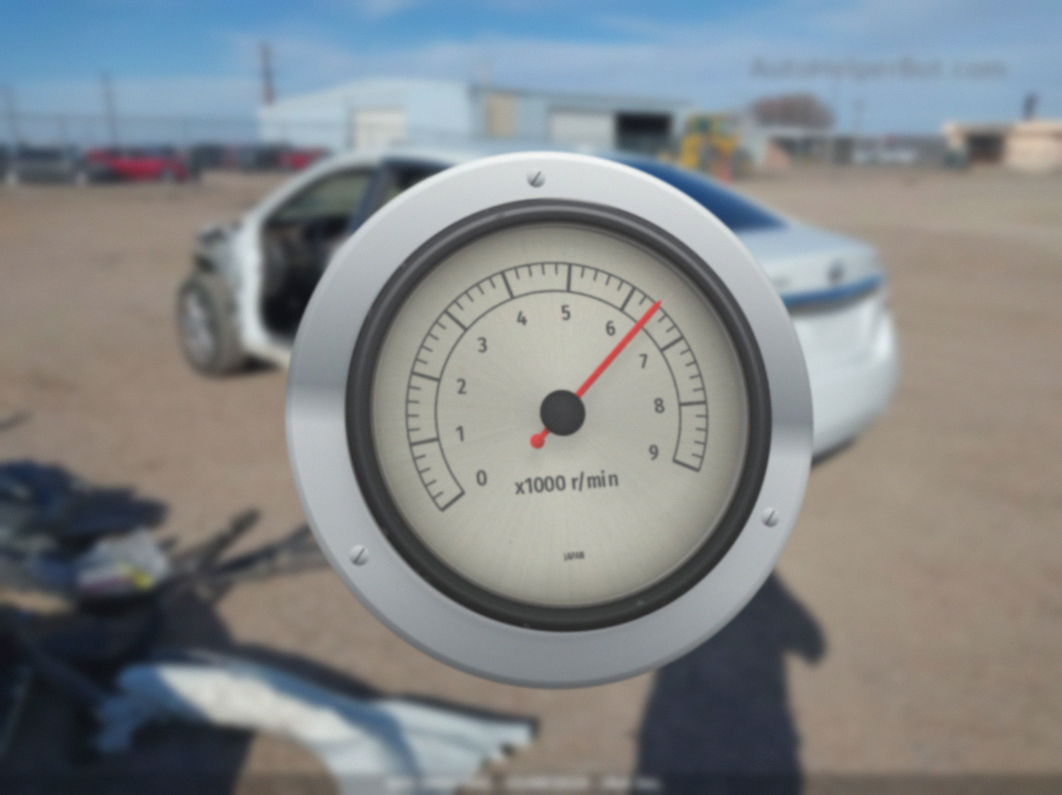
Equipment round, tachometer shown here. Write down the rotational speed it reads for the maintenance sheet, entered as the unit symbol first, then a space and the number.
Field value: rpm 6400
